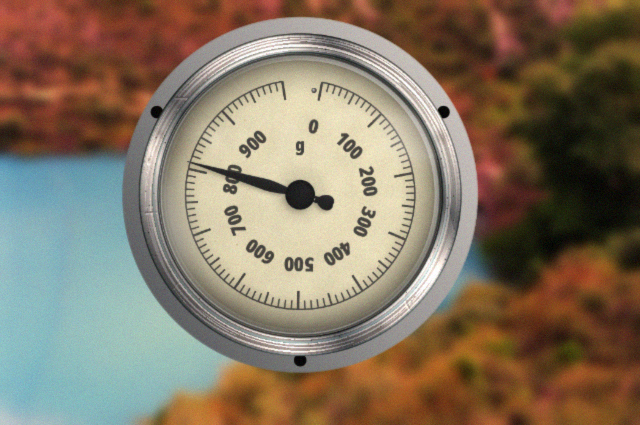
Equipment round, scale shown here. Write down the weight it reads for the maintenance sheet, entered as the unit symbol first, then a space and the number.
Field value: g 810
